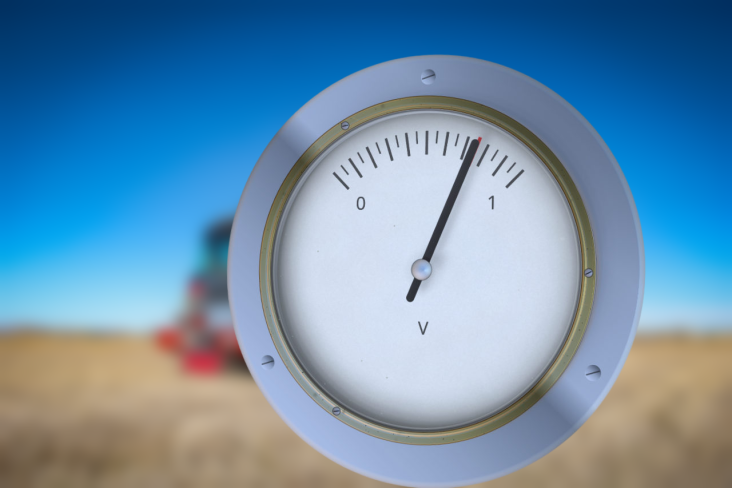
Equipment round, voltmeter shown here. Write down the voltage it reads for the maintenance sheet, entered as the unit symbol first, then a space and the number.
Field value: V 0.75
